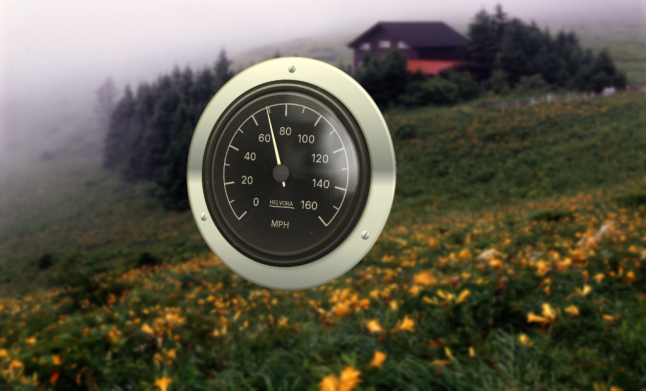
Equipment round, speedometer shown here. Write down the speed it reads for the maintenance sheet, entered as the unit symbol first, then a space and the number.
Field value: mph 70
